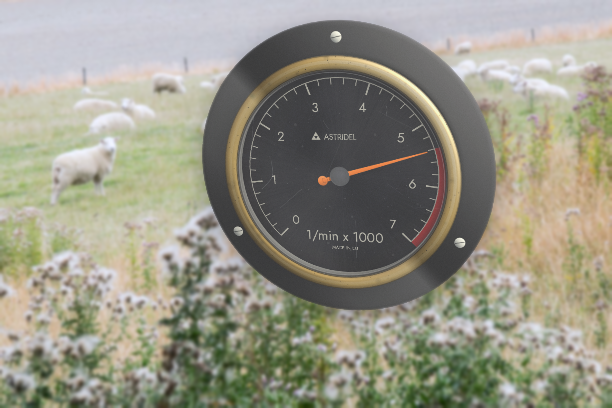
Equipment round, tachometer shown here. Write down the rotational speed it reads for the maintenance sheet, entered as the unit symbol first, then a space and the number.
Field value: rpm 5400
